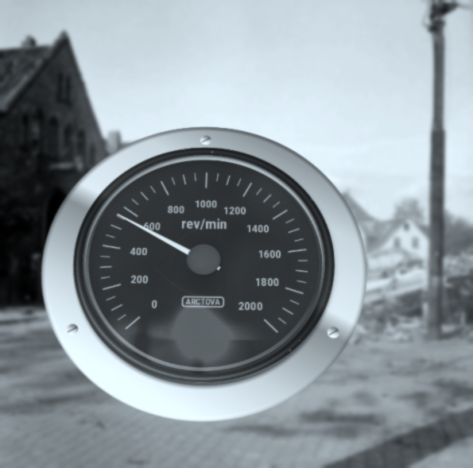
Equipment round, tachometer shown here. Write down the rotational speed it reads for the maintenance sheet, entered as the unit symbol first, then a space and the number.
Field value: rpm 550
